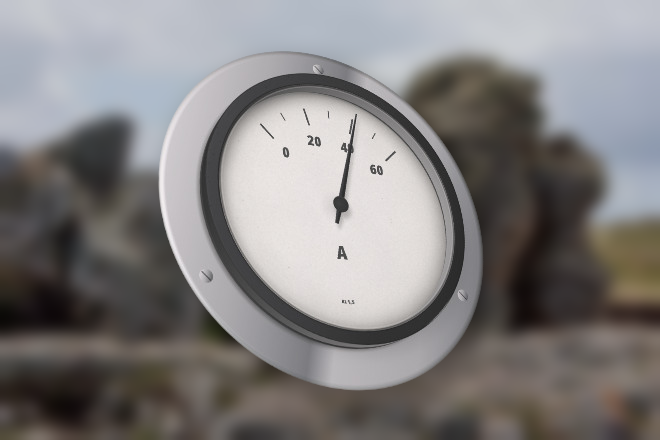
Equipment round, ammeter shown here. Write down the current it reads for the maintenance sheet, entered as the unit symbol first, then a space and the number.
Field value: A 40
